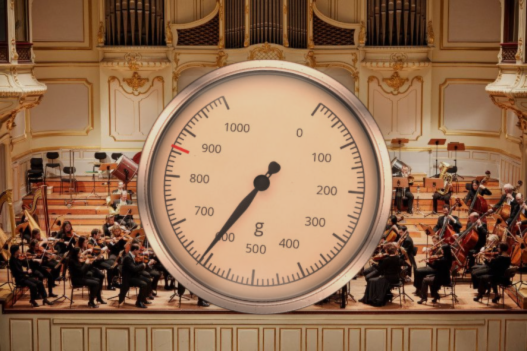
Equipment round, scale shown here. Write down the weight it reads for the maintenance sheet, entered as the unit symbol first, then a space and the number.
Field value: g 610
